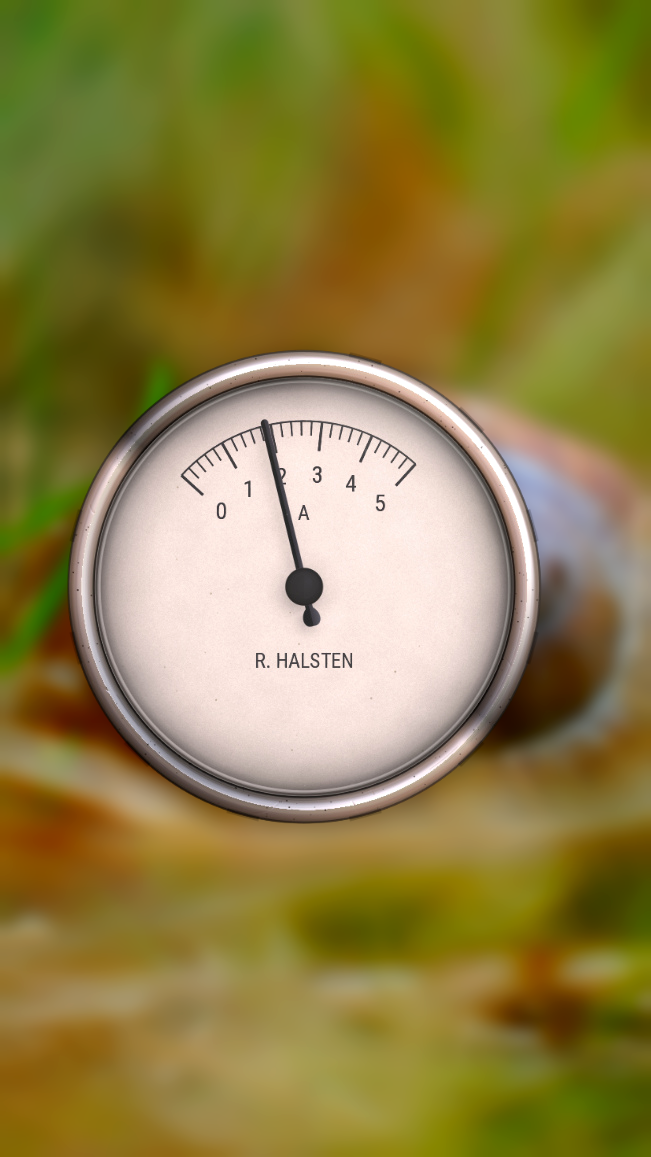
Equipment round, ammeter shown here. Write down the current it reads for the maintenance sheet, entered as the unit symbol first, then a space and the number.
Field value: A 1.9
